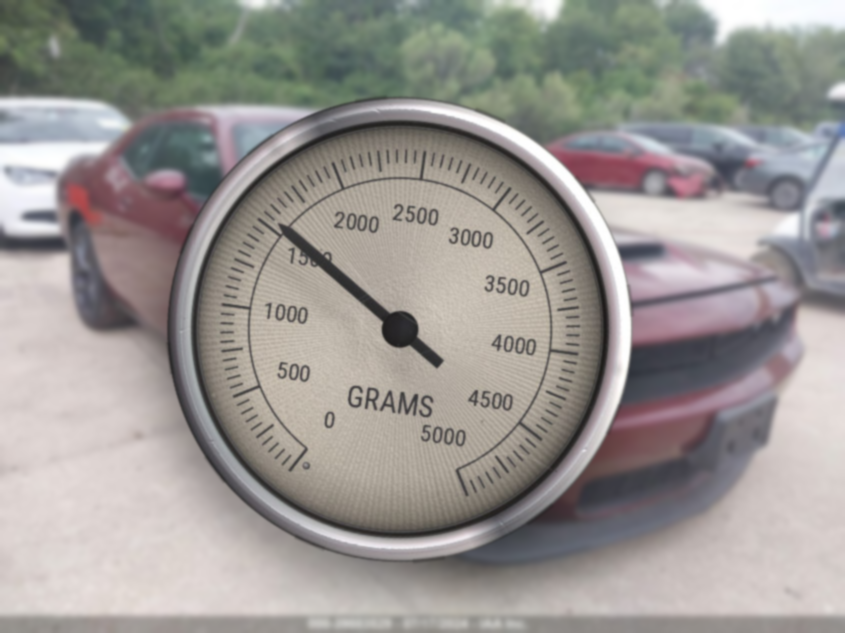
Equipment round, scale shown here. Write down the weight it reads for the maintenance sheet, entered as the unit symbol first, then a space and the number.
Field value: g 1550
